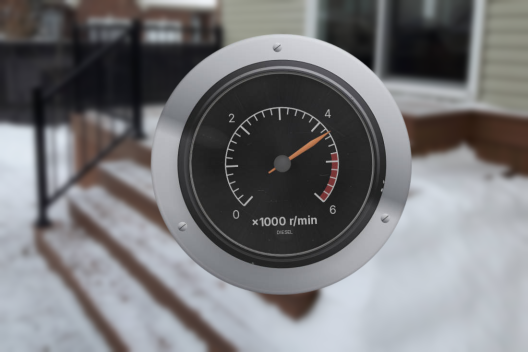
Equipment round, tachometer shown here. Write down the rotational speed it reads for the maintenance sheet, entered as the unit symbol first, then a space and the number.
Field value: rpm 4300
